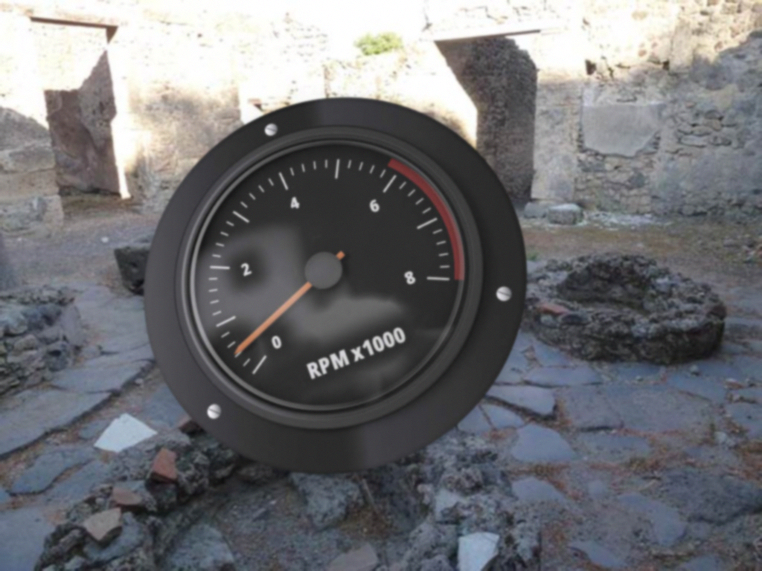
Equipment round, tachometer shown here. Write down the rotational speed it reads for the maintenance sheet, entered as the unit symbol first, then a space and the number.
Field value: rpm 400
